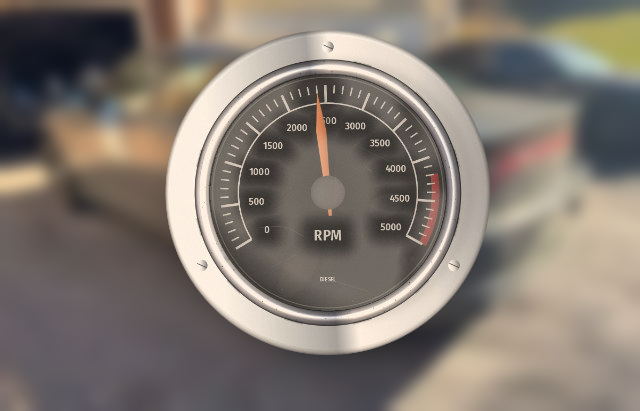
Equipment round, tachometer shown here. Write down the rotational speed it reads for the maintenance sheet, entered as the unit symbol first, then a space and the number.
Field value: rpm 2400
